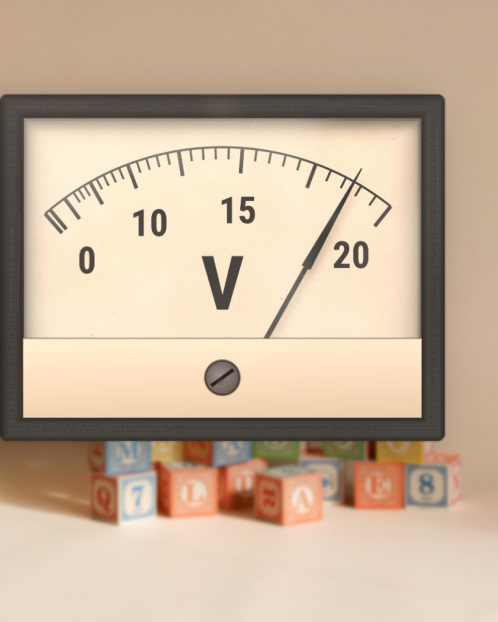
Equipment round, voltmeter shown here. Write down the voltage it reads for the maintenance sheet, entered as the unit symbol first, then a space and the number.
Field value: V 18.75
